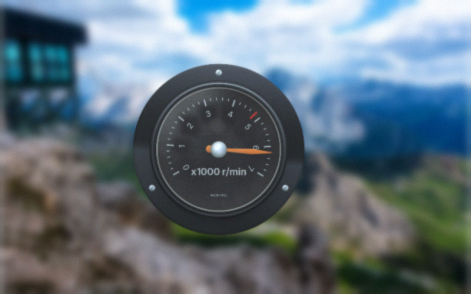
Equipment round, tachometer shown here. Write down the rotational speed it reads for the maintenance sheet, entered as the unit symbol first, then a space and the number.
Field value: rpm 6200
